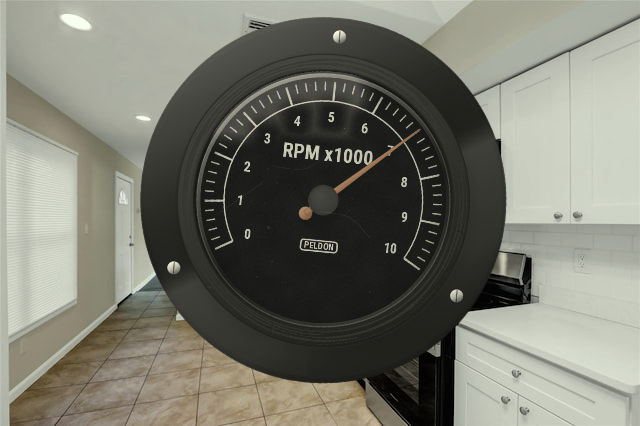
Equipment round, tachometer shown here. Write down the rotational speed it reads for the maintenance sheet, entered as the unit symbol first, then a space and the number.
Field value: rpm 7000
